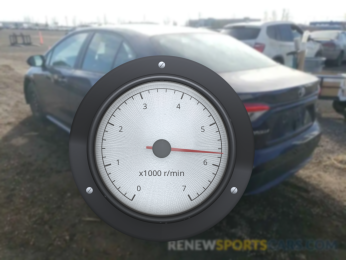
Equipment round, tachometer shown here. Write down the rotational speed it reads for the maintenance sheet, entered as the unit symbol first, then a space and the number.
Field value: rpm 5700
